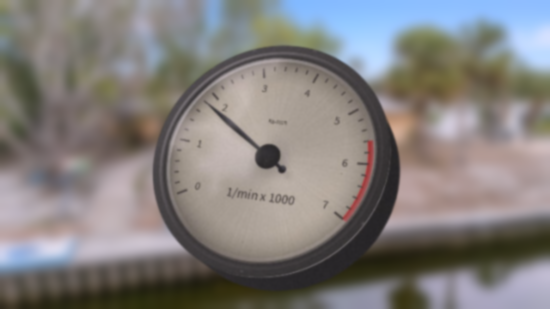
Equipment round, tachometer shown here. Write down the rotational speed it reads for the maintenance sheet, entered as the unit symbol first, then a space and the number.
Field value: rpm 1800
